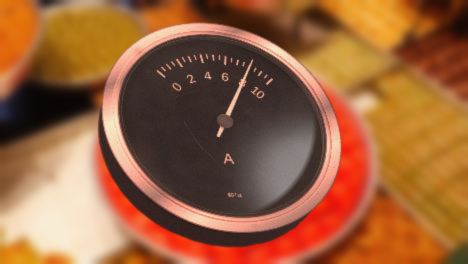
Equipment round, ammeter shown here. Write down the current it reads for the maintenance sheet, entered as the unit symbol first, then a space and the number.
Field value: A 8
